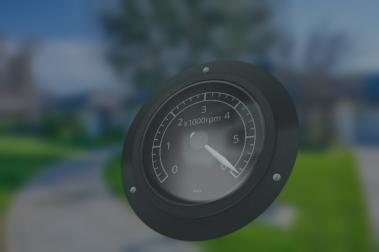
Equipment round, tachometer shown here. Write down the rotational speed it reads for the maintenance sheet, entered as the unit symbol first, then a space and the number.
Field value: rpm 5900
